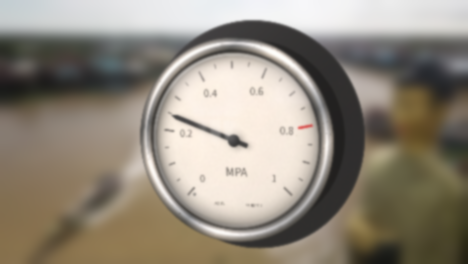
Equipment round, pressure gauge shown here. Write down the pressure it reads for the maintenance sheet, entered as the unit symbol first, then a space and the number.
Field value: MPa 0.25
